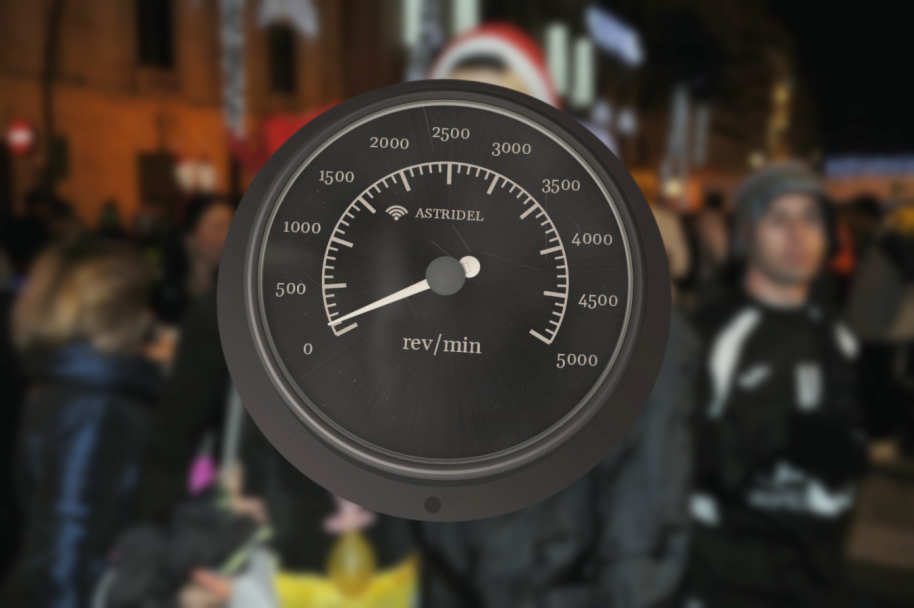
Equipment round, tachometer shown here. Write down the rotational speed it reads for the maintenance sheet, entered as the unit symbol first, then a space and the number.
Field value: rpm 100
